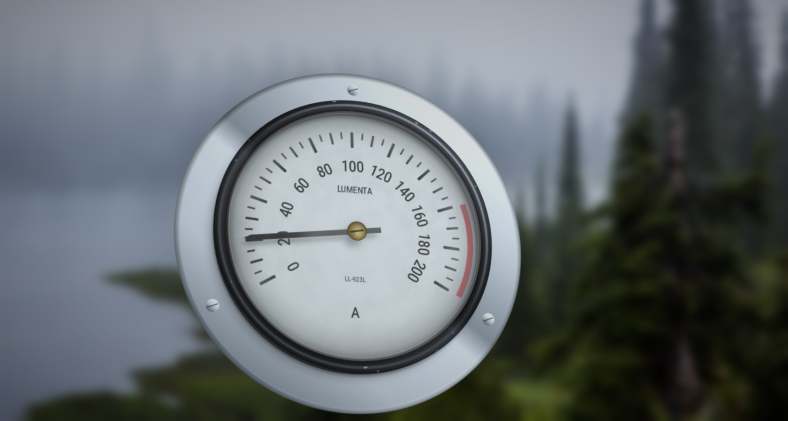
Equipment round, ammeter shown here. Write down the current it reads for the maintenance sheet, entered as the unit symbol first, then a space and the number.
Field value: A 20
